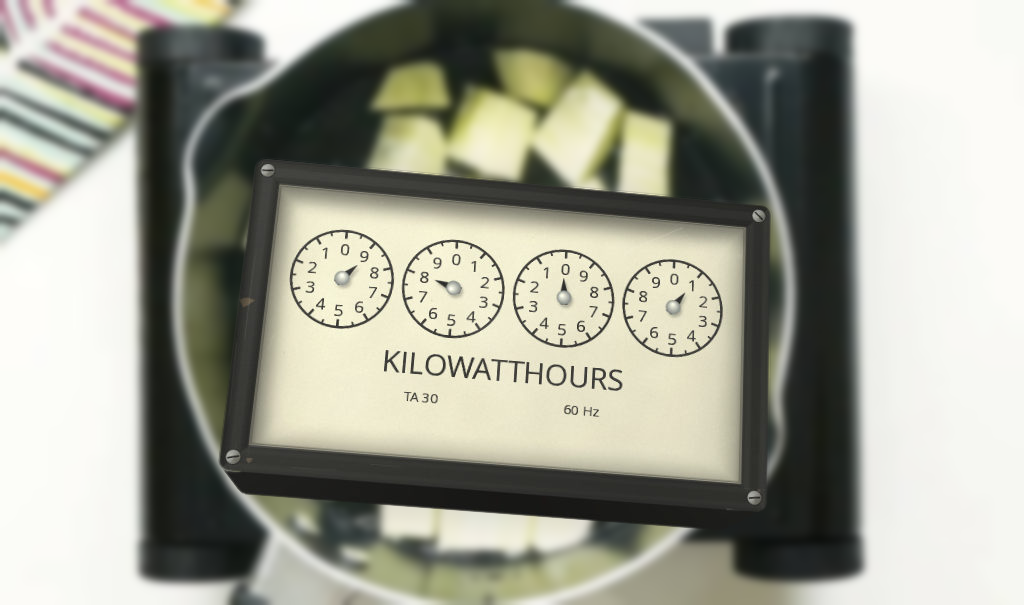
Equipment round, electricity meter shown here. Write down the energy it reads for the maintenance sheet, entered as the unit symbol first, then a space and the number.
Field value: kWh 8801
